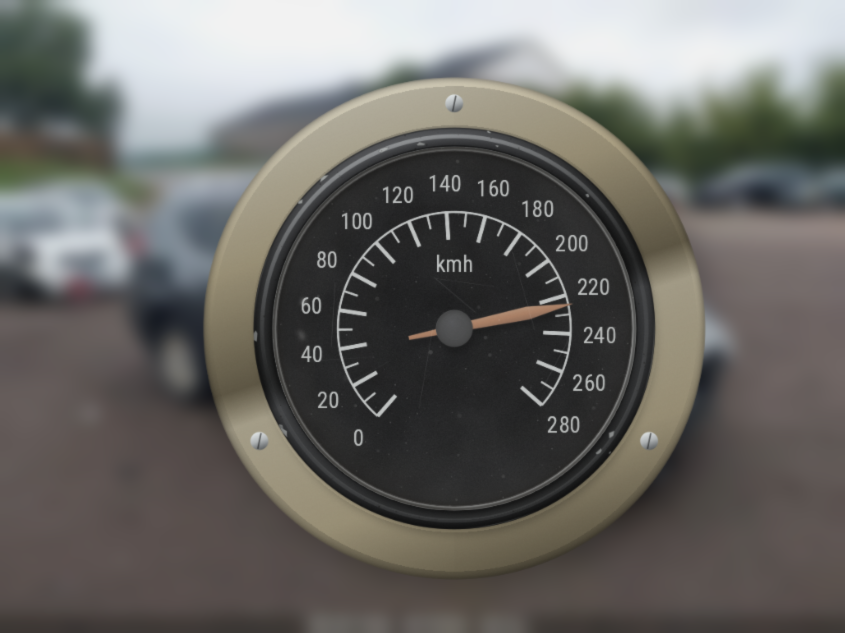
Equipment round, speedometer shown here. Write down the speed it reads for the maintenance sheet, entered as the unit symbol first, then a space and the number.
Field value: km/h 225
